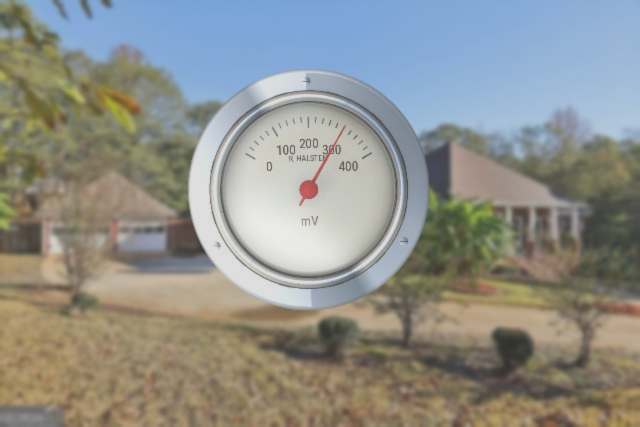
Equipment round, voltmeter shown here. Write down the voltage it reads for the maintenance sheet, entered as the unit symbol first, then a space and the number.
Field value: mV 300
